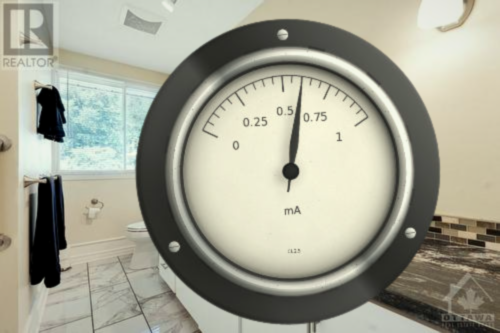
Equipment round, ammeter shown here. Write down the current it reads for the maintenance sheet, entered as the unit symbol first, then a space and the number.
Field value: mA 0.6
